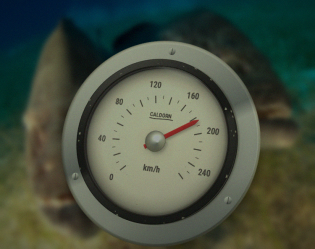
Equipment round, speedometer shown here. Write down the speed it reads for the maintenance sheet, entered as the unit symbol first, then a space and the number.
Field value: km/h 185
